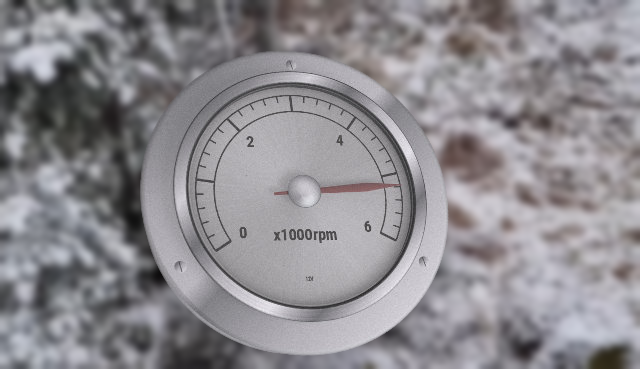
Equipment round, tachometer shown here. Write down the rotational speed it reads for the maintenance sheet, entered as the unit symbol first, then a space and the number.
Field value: rpm 5200
